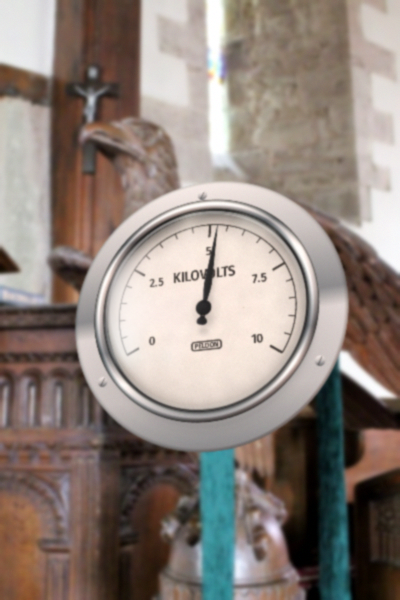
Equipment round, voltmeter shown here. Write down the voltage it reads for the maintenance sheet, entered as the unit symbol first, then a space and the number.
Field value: kV 5.25
